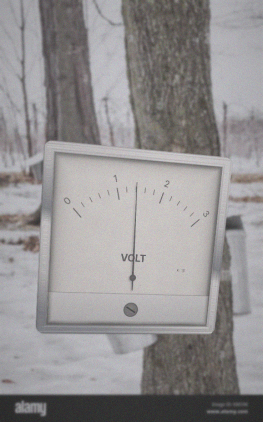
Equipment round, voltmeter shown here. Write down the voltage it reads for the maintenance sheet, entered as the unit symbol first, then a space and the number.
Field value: V 1.4
